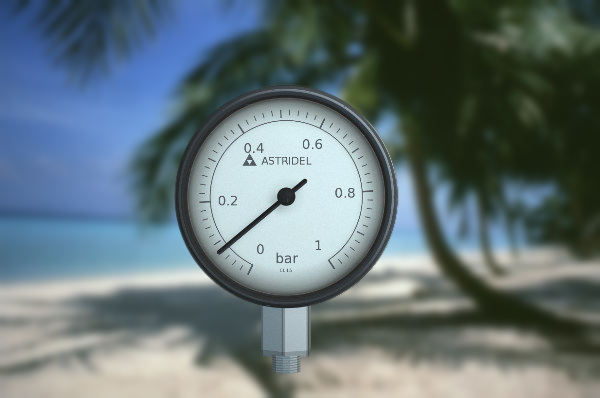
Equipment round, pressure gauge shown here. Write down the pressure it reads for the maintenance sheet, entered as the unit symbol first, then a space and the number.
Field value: bar 0.08
